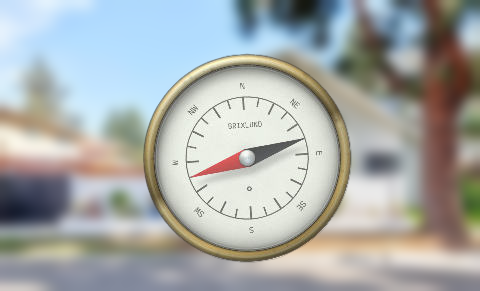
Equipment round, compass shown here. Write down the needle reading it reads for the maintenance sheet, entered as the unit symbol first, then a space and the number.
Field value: ° 255
